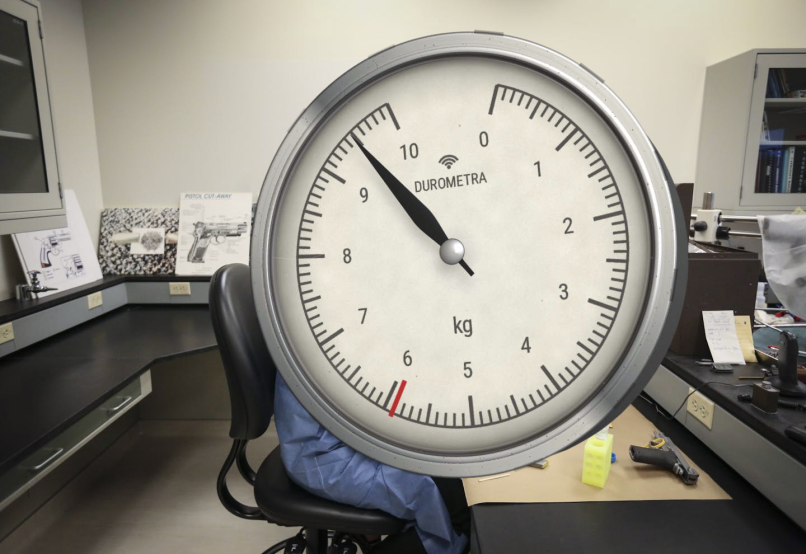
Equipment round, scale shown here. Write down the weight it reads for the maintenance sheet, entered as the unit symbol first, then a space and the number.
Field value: kg 9.5
